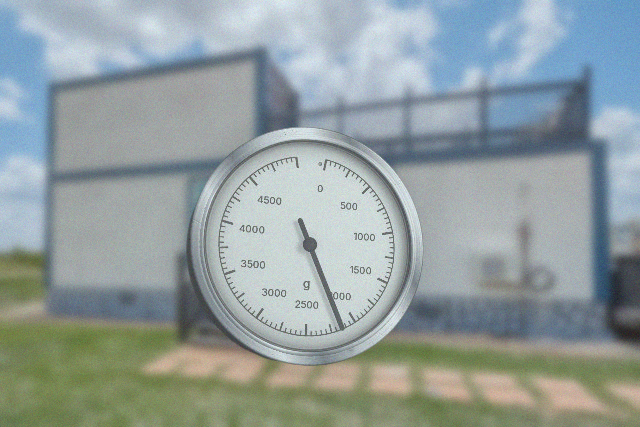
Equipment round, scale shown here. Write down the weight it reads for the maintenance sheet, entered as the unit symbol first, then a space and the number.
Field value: g 2150
